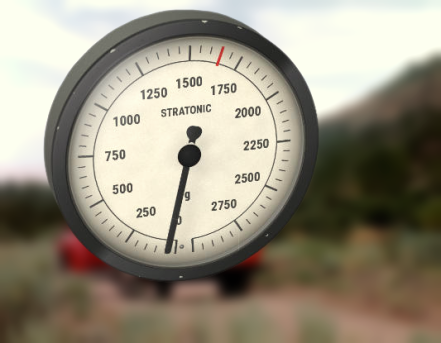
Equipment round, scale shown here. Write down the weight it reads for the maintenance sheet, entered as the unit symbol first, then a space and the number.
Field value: g 50
